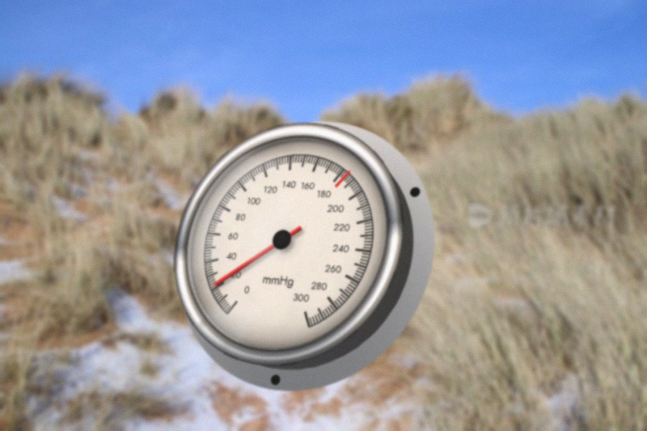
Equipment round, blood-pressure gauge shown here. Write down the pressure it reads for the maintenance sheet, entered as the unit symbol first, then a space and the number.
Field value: mmHg 20
